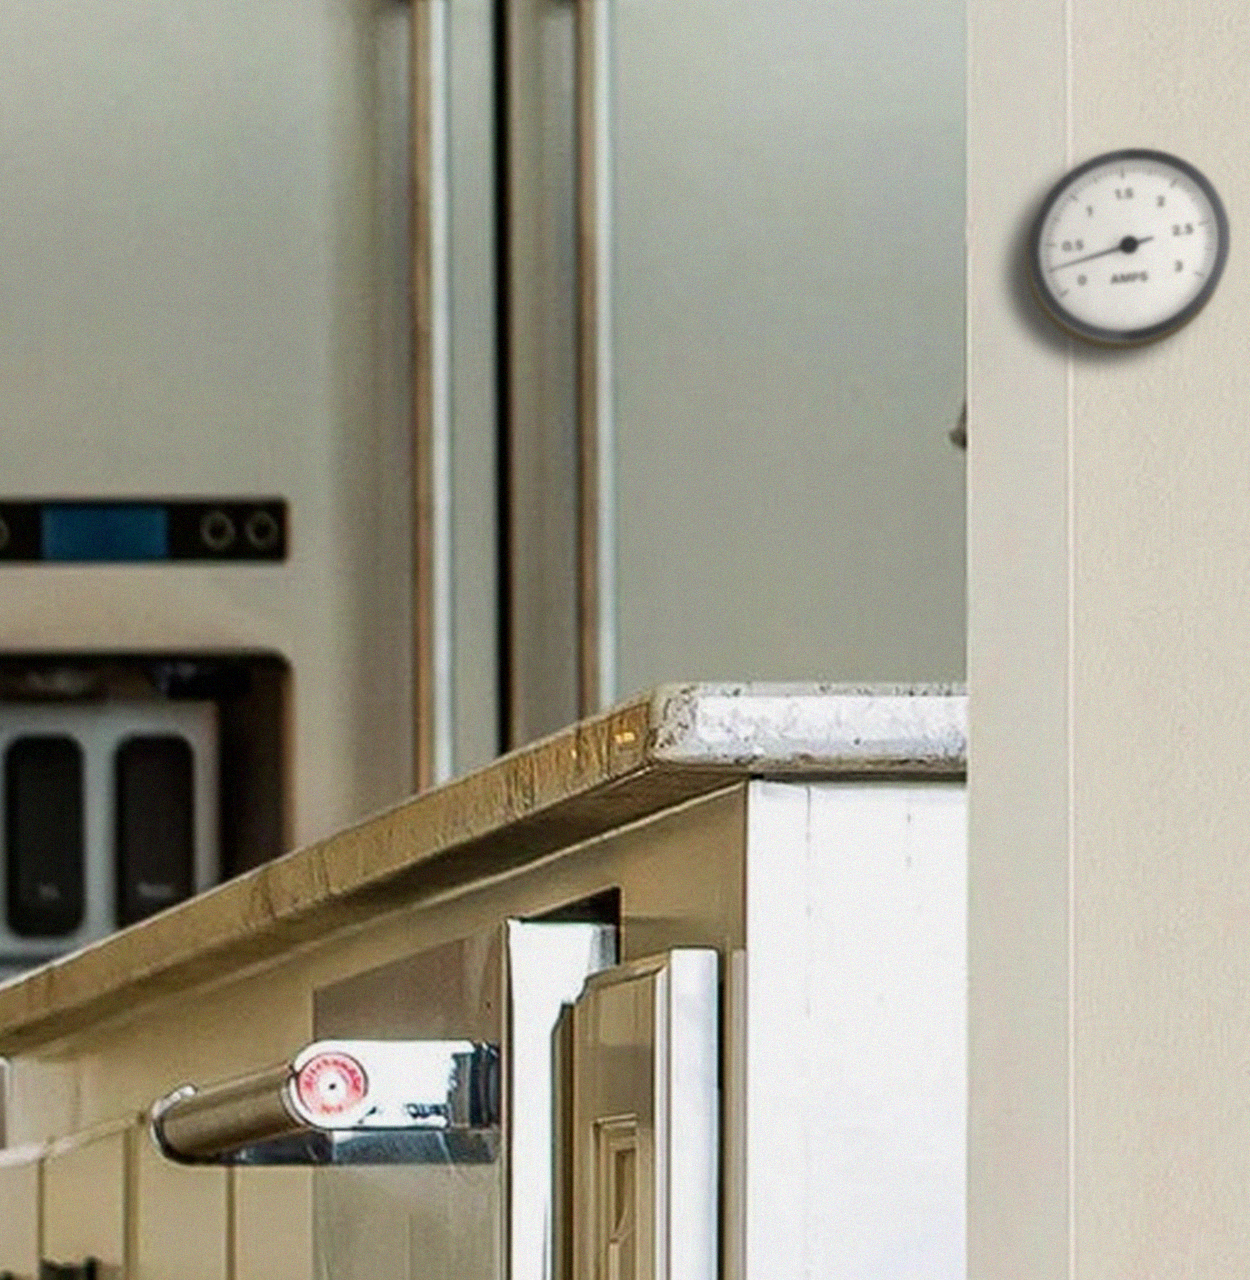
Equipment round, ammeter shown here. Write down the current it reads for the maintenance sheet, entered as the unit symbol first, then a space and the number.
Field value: A 0.25
